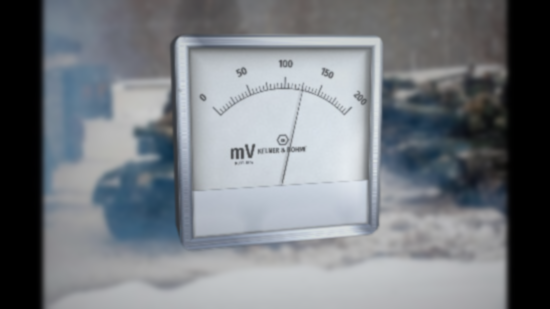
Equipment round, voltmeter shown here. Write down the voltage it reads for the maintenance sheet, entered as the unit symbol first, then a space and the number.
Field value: mV 125
